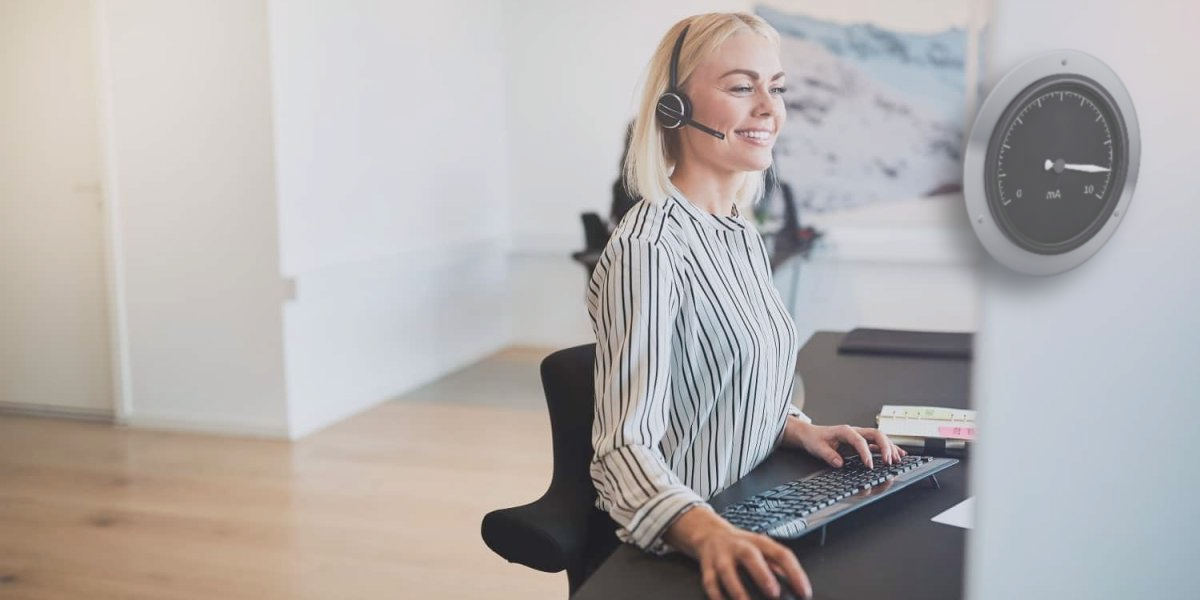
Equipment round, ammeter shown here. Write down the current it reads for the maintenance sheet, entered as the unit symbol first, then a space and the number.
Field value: mA 9
